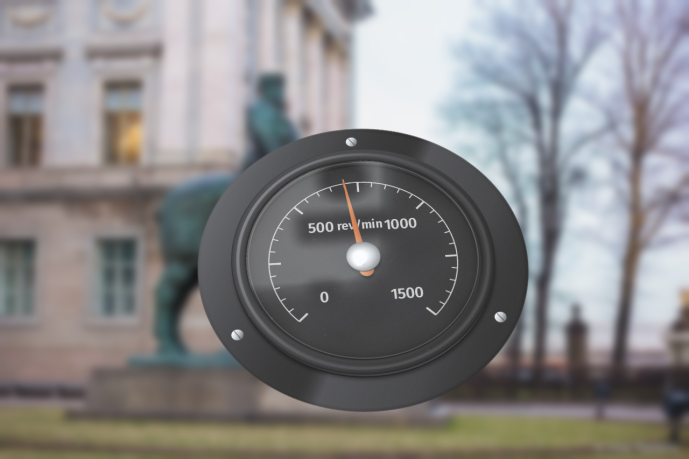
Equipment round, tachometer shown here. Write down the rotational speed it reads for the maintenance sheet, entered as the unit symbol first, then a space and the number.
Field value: rpm 700
